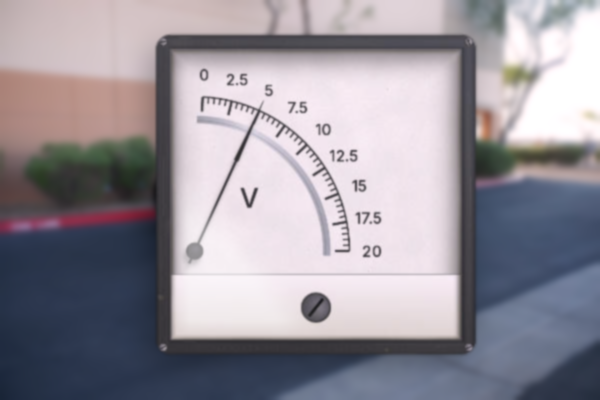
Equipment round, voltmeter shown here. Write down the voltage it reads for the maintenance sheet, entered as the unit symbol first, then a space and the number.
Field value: V 5
